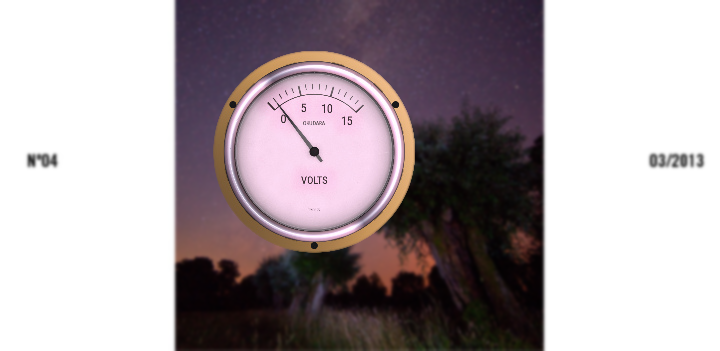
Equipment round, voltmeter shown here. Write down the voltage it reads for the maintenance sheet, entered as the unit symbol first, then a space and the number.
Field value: V 1
